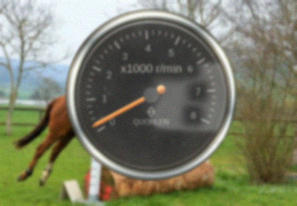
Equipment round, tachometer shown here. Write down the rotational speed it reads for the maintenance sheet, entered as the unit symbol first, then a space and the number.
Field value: rpm 200
